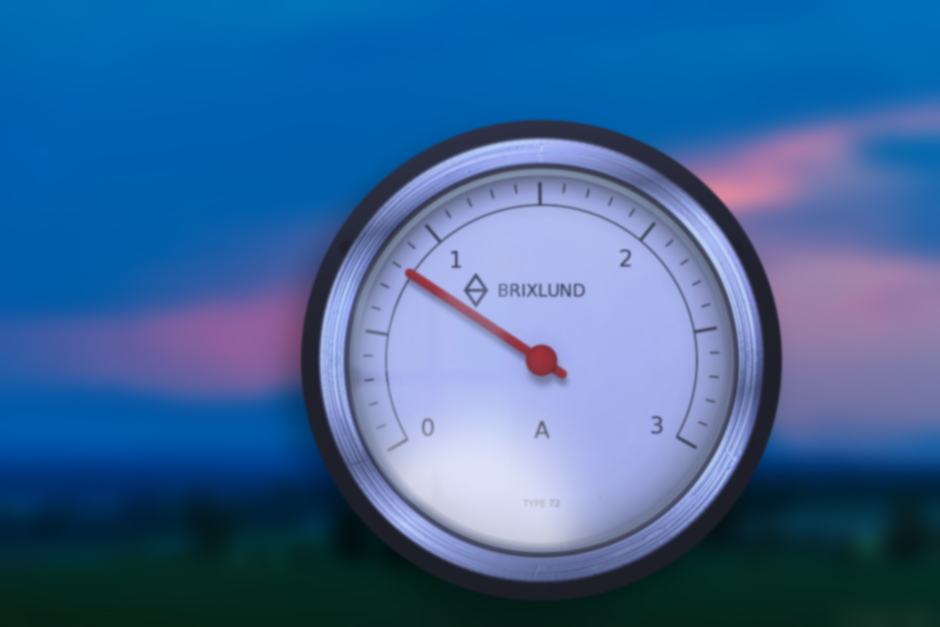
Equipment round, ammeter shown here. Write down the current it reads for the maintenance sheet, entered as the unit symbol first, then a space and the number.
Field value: A 0.8
